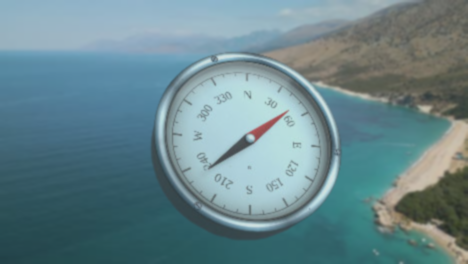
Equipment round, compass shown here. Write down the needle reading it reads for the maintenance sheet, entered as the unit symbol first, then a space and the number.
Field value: ° 50
